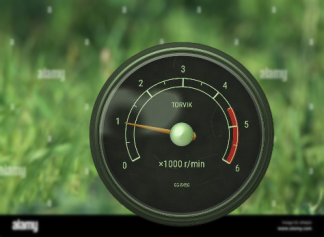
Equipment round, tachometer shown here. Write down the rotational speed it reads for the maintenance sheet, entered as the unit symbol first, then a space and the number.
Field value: rpm 1000
